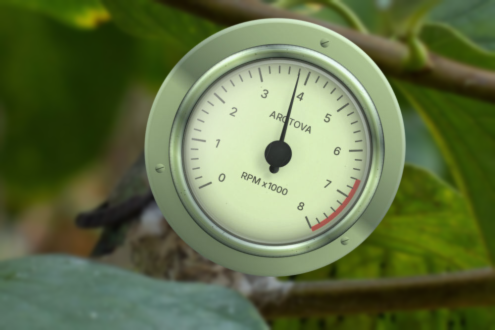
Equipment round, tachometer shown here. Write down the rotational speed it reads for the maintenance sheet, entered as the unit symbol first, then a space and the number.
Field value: rpm 3800
